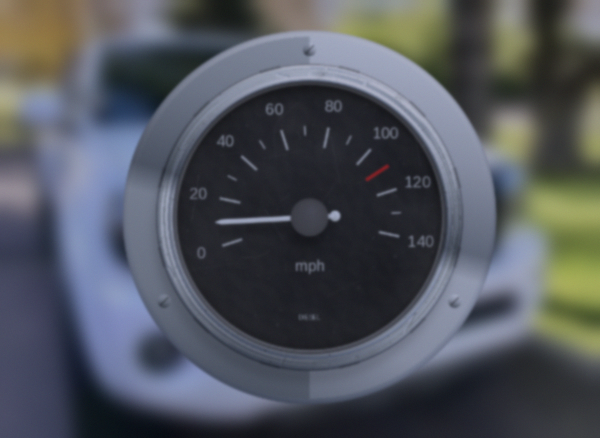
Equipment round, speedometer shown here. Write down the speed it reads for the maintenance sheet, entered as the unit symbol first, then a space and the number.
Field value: mph 10
